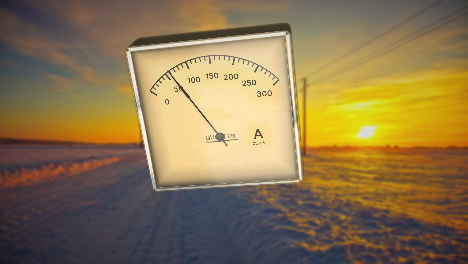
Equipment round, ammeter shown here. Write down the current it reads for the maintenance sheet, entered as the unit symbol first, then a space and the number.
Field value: A 60
